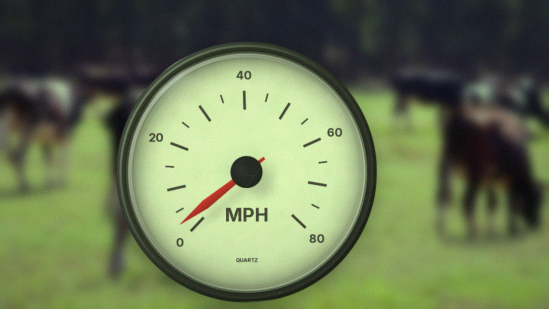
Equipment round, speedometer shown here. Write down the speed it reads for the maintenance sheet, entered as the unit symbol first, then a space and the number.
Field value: mph 2.5
